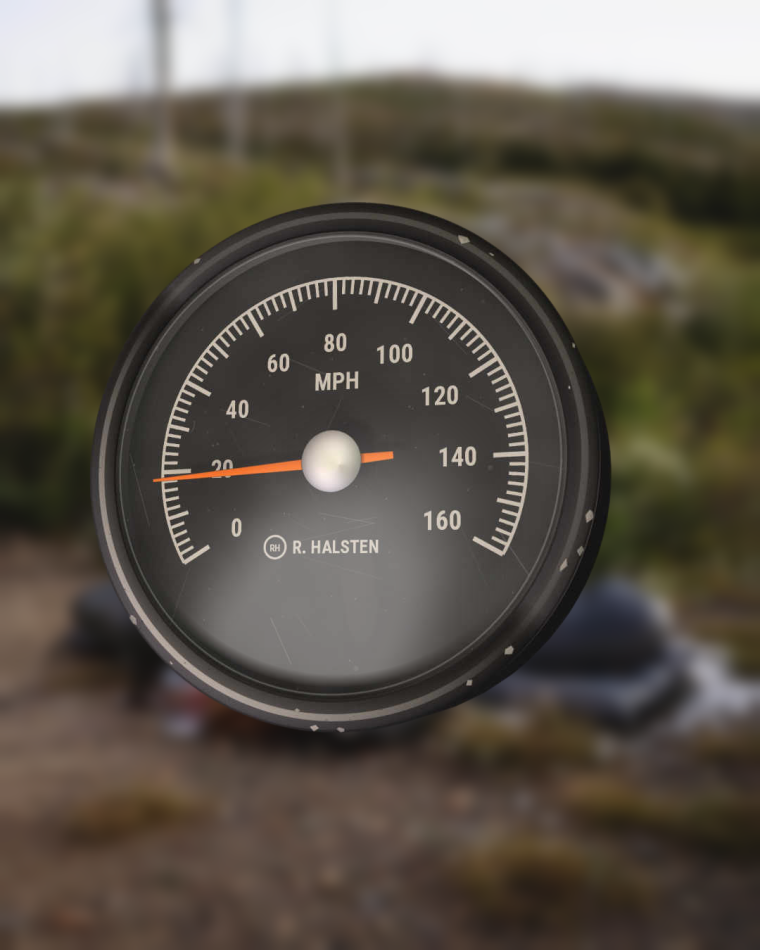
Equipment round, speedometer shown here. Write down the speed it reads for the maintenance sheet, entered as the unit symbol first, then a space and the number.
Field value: mph 18
